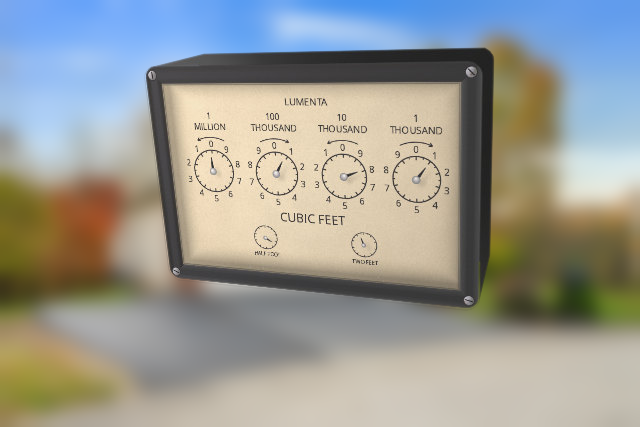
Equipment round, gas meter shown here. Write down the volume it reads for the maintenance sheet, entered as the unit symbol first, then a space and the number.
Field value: ft³ 8100
